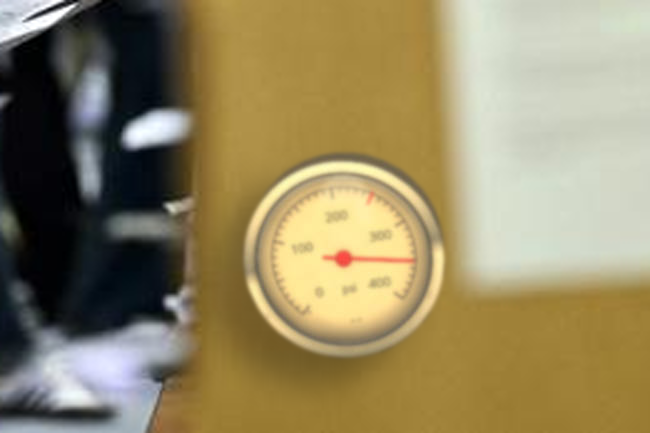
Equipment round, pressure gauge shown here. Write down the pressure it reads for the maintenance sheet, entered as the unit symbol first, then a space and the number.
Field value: psi 350
